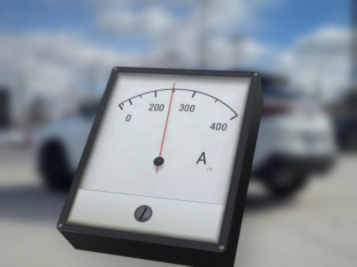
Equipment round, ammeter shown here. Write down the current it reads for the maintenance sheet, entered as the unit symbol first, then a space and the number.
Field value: A 250
